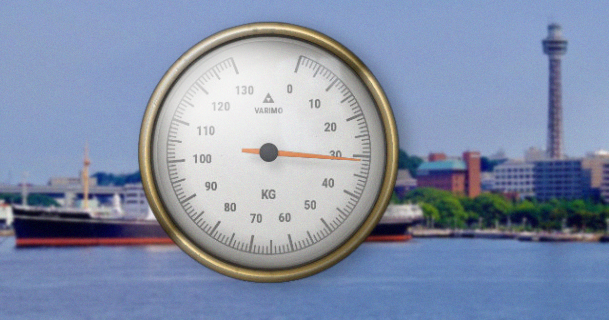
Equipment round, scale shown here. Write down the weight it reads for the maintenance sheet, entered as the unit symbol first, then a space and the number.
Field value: kg 31
